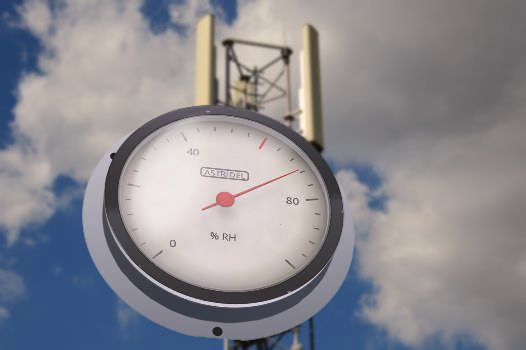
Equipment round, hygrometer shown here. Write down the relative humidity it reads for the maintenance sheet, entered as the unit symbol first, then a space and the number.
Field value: % 72
